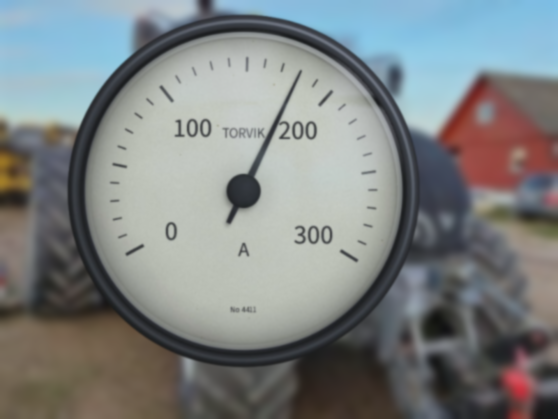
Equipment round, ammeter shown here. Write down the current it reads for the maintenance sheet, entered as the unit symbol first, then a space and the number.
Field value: A 180
